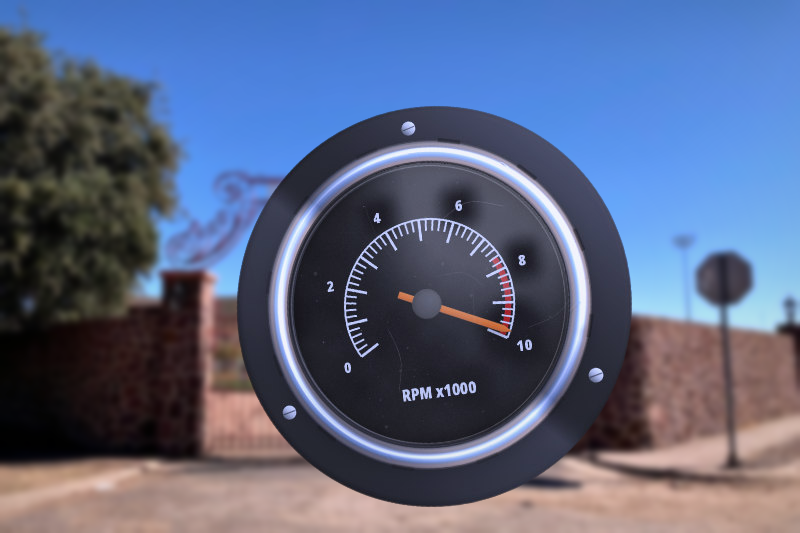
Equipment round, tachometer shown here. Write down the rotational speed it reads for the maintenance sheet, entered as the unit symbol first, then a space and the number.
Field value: rpm 9800
